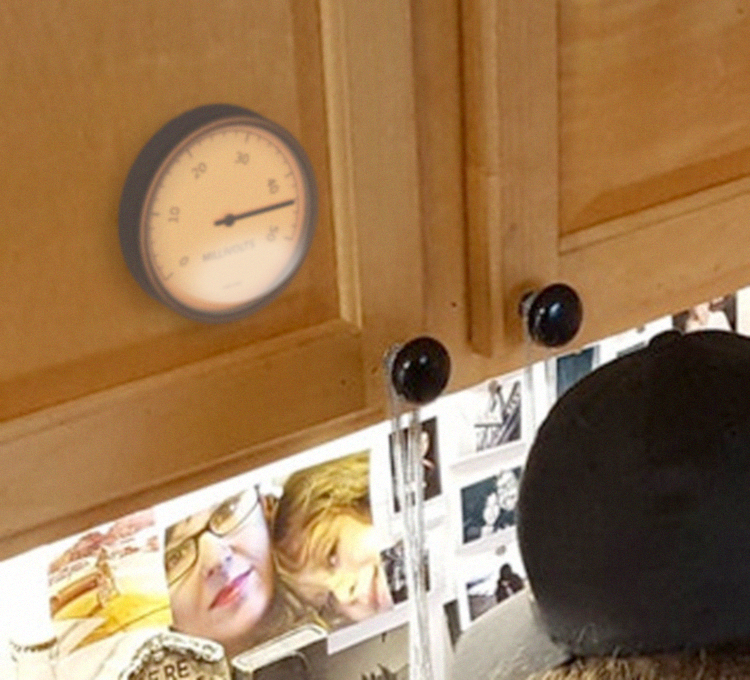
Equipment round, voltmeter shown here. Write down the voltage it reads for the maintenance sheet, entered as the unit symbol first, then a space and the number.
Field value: mV 44
